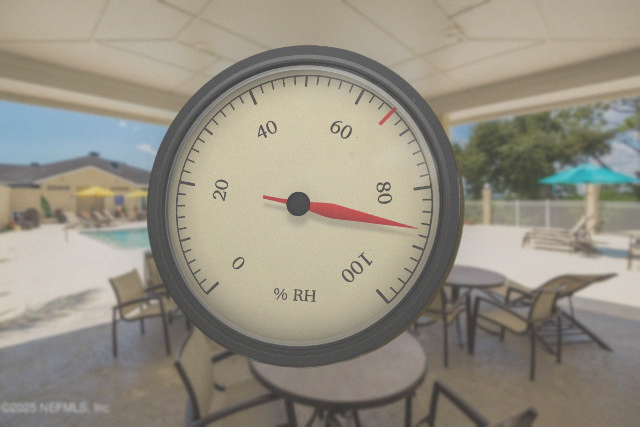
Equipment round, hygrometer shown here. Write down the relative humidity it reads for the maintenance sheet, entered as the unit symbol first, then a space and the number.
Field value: % 87
